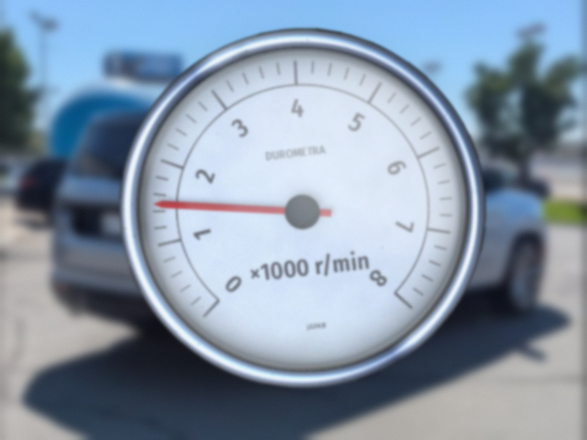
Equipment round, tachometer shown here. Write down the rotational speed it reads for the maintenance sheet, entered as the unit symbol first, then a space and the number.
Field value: rpm 1500
